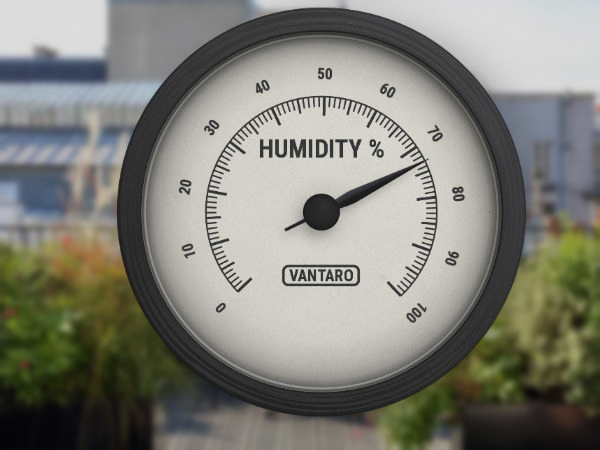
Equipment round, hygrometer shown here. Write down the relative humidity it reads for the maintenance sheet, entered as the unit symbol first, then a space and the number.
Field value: % 73
